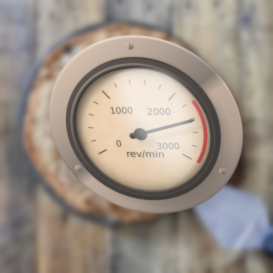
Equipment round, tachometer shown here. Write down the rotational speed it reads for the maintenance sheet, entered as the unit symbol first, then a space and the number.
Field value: rpm 2400
